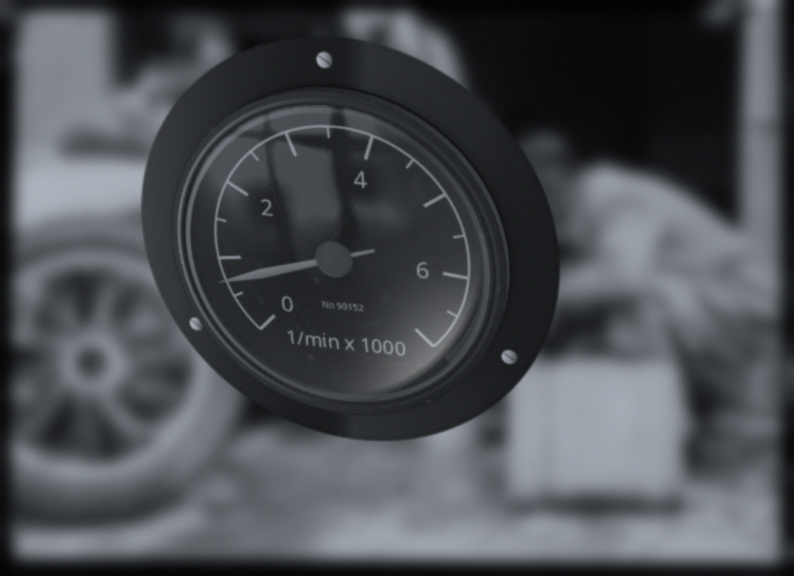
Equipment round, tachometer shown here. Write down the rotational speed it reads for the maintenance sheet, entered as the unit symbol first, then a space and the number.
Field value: rpm 750
